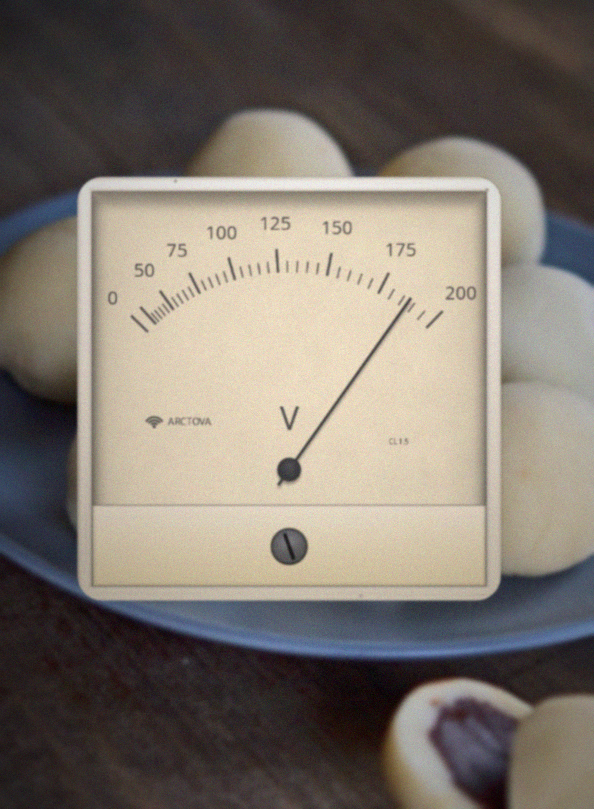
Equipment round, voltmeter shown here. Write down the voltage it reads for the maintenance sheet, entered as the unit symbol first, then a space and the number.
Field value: V 187.5
